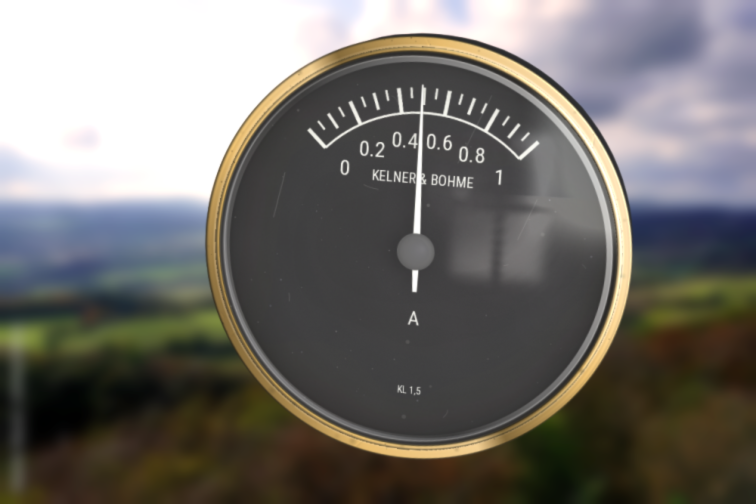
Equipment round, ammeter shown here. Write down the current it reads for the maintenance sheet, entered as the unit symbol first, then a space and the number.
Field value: A 0.5
